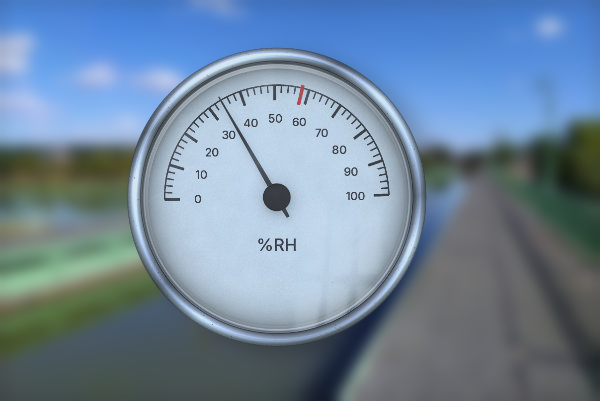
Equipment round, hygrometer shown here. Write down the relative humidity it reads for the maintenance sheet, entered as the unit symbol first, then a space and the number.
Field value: % 34
